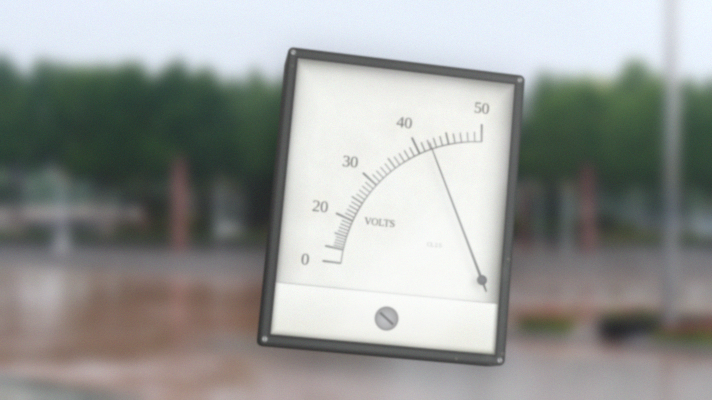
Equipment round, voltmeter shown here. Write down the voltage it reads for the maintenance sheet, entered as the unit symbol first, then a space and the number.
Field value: V 42
